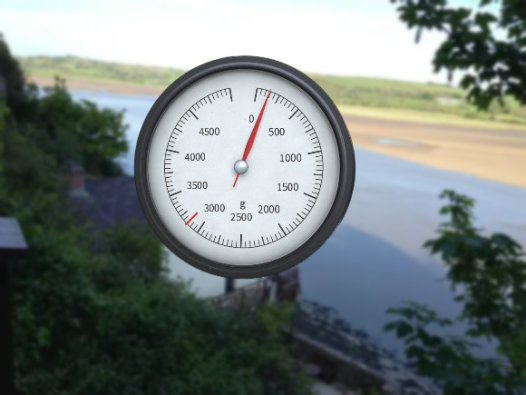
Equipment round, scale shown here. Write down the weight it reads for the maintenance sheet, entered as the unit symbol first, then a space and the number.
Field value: g 150
